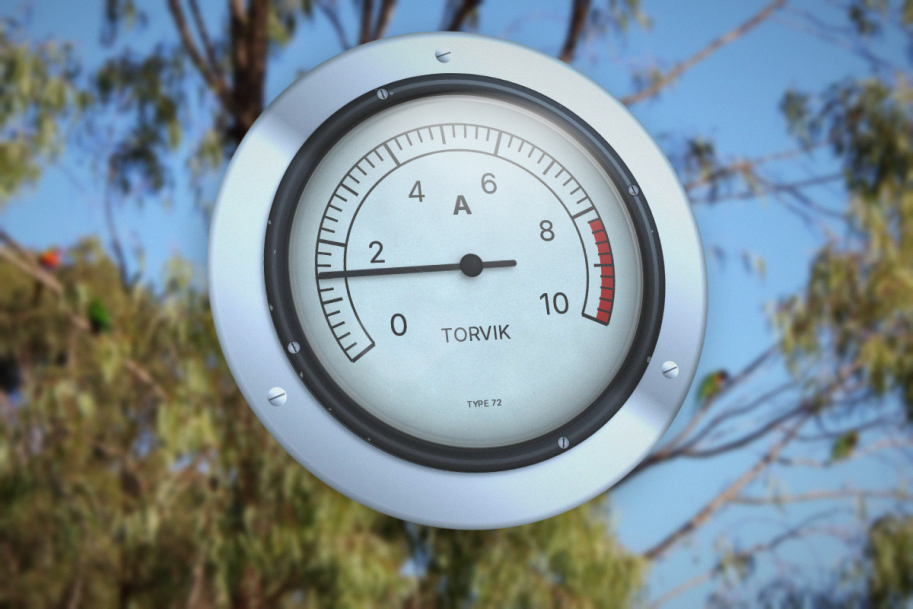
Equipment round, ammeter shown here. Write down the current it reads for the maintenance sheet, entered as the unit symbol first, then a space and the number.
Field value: A 1.4
